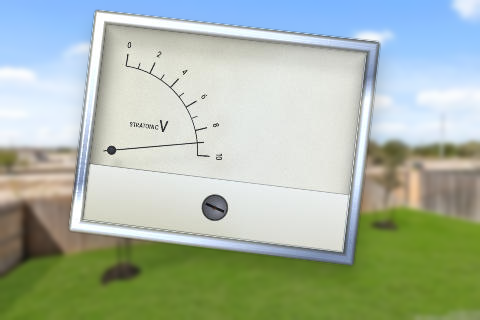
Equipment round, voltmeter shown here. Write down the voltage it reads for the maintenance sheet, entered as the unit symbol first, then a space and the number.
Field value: V 9
